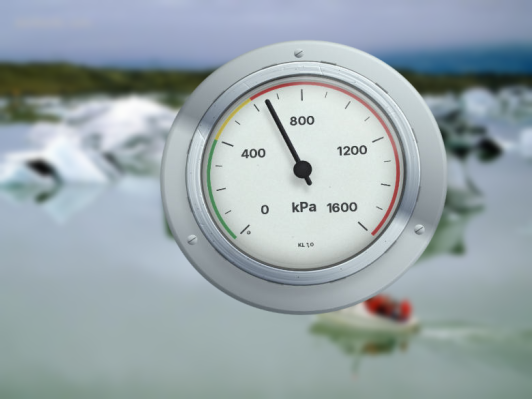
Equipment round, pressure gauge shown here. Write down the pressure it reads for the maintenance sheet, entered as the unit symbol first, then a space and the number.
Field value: kPa 650
